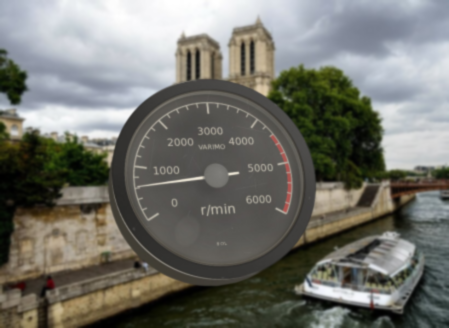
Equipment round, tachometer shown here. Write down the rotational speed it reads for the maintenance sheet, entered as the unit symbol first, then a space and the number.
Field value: rpm 600
